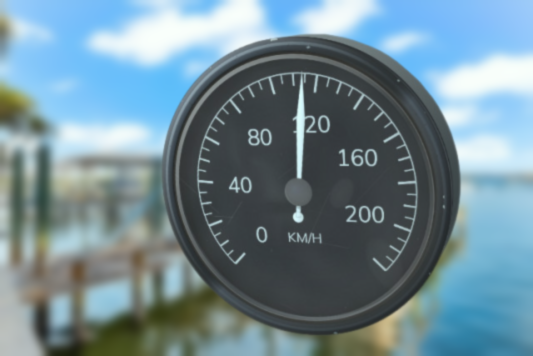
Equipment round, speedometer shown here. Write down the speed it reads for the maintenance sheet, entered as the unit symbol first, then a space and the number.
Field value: km/h 115
